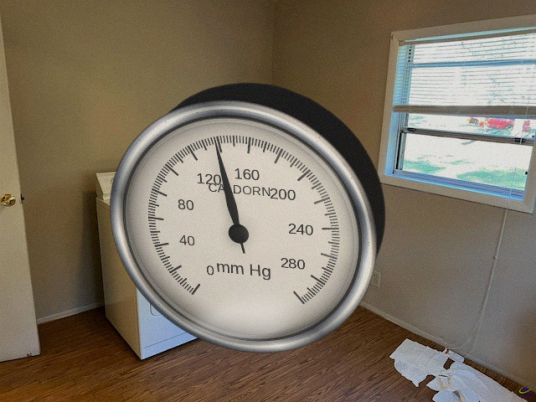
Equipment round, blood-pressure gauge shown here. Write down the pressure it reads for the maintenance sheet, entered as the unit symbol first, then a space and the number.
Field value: mmHg 140
